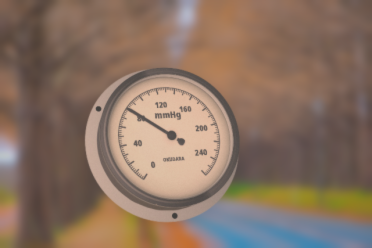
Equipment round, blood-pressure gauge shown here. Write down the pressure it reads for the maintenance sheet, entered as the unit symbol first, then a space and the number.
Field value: mmHg 80
